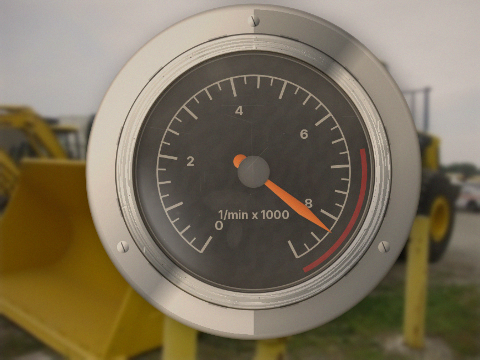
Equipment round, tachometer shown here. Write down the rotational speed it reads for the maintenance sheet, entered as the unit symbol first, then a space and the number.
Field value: rpm 8250
